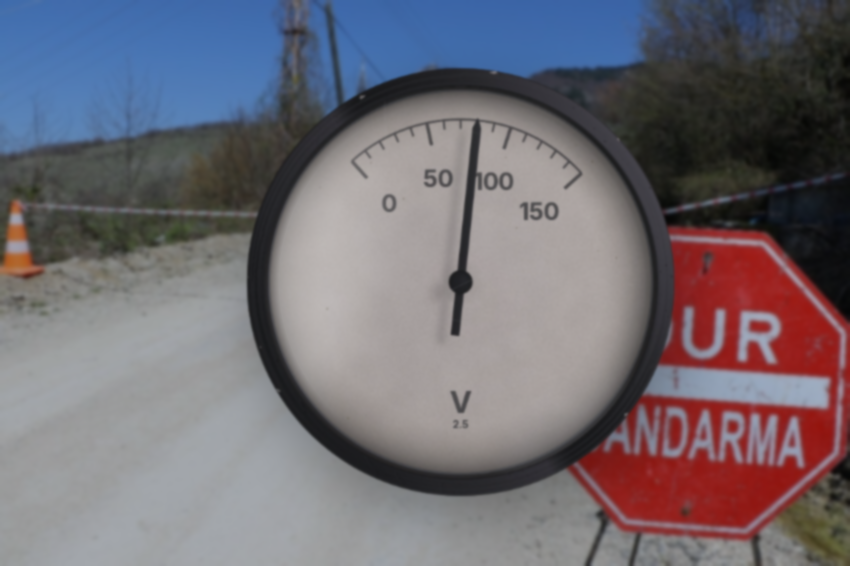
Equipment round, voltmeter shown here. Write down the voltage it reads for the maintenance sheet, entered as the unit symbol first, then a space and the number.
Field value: V 80
